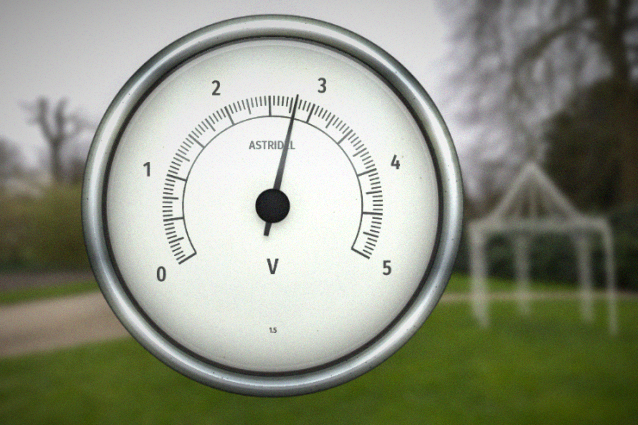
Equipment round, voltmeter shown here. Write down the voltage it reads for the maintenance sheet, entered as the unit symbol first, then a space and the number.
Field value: V 2.8
